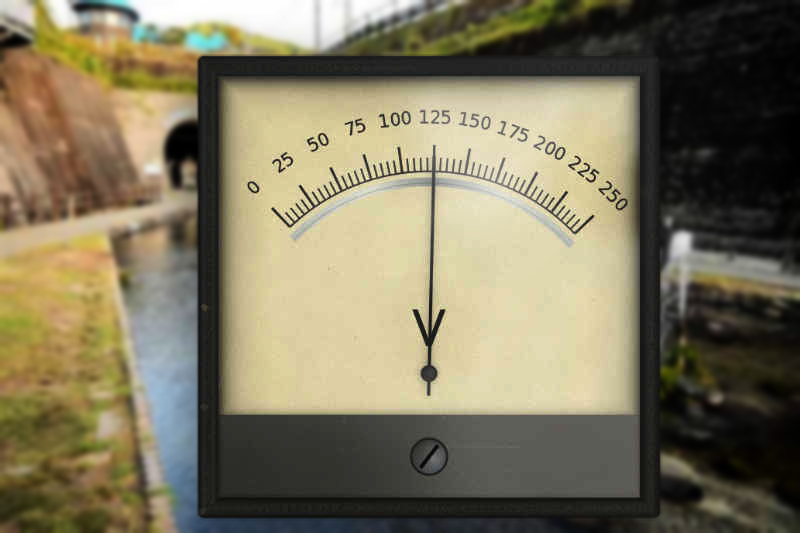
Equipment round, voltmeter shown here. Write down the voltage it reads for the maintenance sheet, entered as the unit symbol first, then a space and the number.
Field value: V 125
